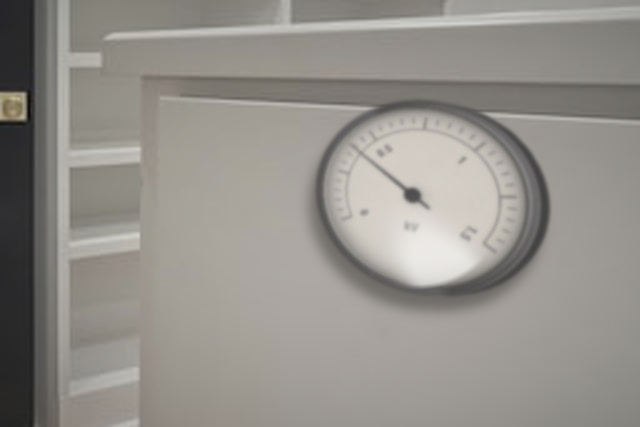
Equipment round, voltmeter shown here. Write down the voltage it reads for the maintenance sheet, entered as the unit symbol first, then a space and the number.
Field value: kV 0.4
